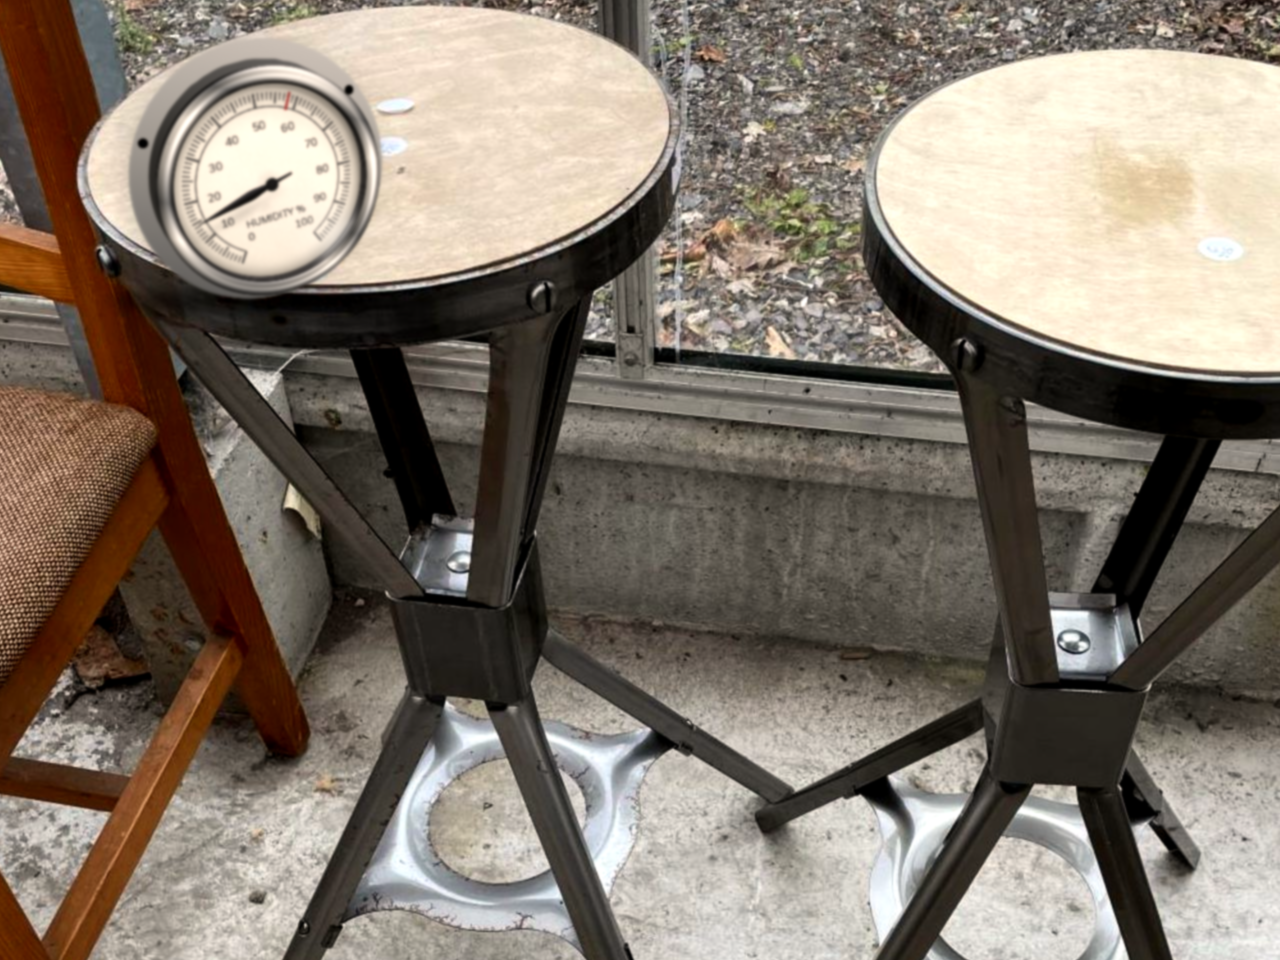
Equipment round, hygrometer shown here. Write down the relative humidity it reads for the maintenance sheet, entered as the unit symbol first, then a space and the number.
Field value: % 15
